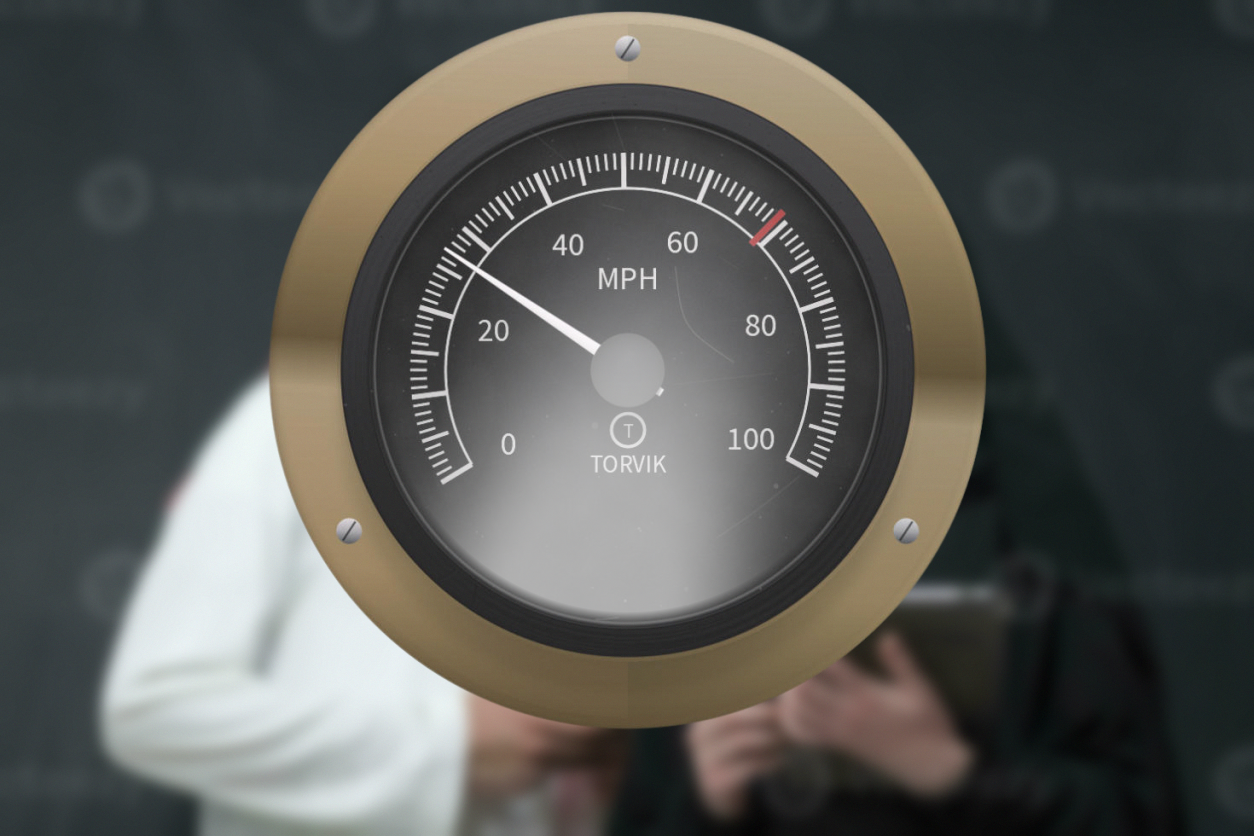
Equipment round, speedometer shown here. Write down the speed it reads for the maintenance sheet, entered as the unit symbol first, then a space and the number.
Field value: mph 27
